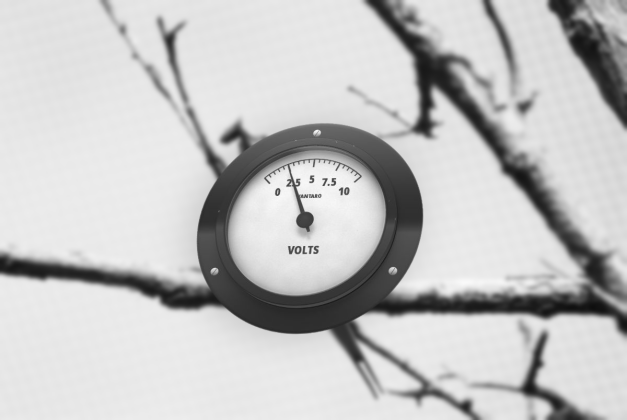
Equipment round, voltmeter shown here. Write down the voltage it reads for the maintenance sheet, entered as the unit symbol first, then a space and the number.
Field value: V 2.5
